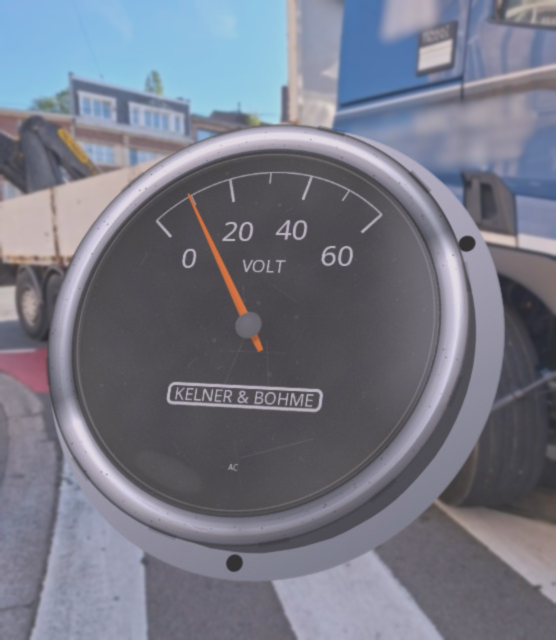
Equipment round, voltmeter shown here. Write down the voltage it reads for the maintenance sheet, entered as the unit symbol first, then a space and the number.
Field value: V 10
